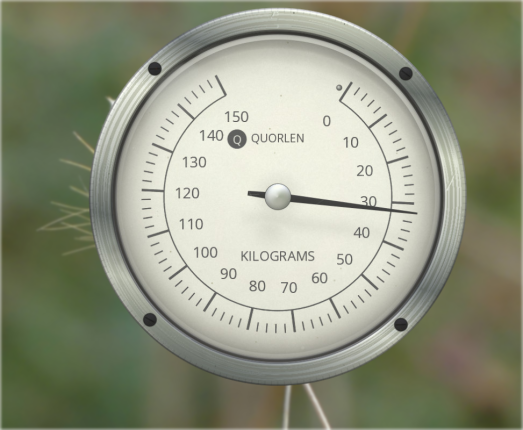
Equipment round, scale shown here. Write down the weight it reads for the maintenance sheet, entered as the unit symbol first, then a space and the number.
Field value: kg 32
